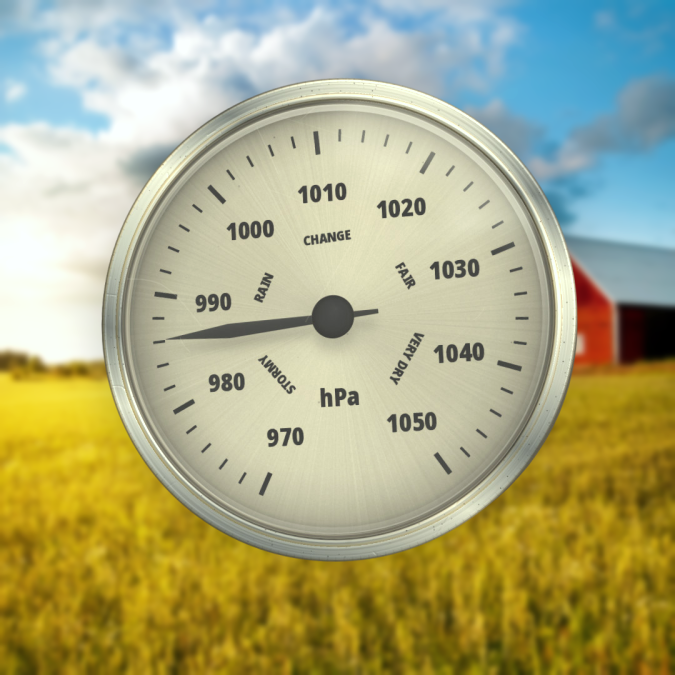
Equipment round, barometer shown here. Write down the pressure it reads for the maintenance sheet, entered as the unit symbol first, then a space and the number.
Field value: hPa 986
